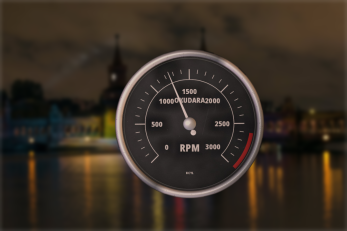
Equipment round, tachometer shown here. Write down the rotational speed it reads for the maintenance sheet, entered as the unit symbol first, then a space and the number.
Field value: rpm 1250
